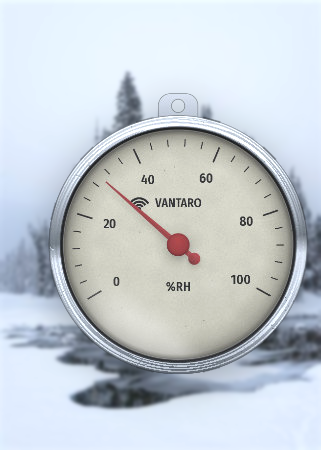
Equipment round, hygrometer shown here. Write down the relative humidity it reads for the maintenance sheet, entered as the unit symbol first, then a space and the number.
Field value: % 30
